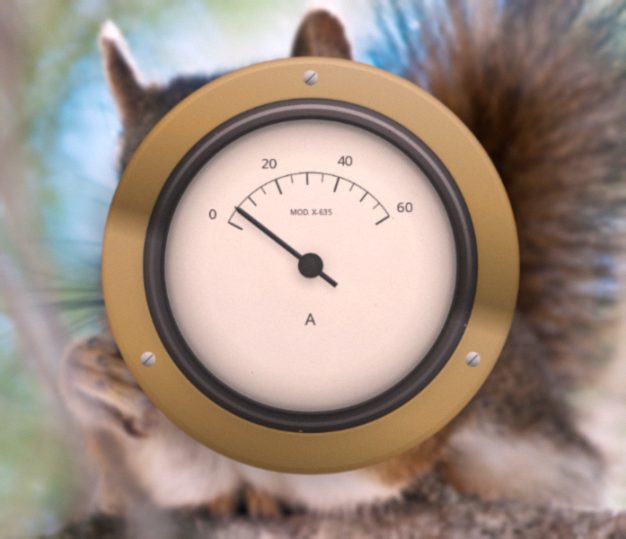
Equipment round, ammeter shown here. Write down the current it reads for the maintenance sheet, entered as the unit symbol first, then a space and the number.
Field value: A 5
